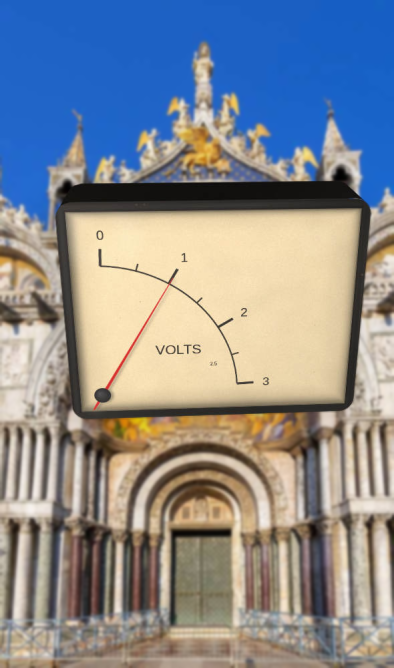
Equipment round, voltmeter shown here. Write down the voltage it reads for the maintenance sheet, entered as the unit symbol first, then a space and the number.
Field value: V 1
